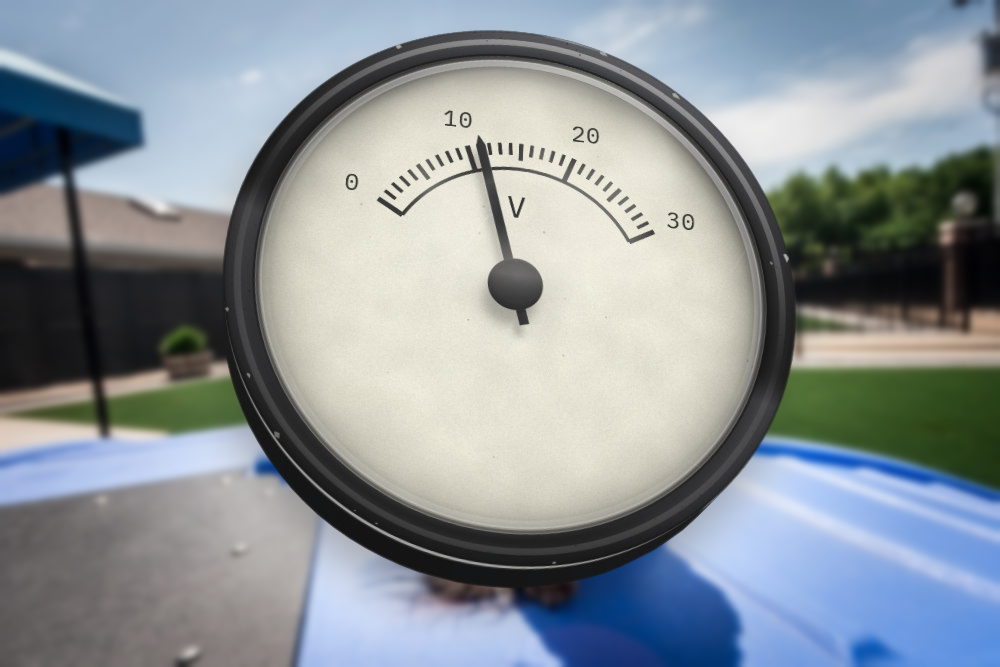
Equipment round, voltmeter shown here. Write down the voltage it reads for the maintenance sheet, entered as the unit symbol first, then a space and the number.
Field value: V 11
